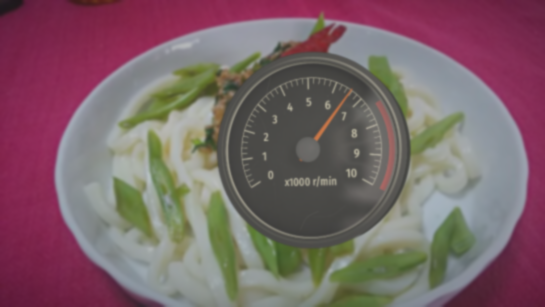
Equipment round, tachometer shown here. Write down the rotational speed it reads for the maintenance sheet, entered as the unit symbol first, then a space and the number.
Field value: rpm 6600
